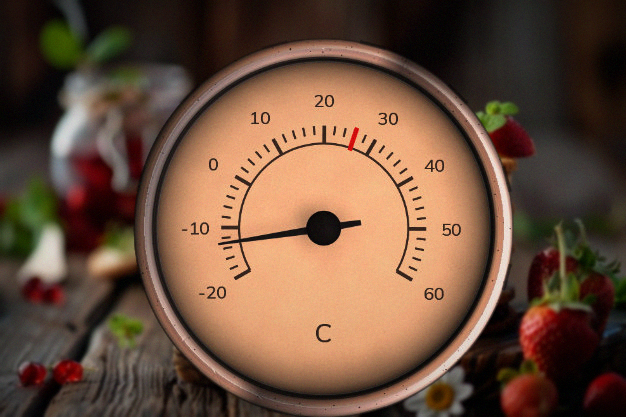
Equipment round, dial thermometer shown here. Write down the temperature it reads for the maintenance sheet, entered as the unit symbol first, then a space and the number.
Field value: °C -13
